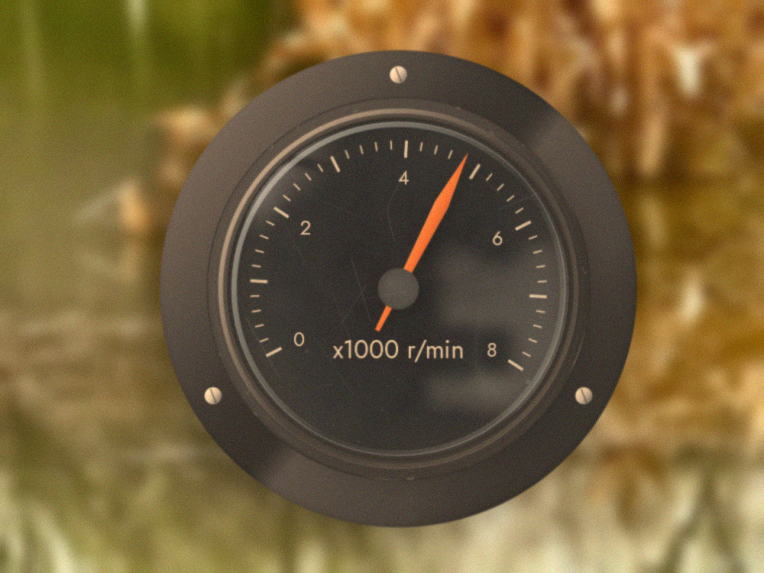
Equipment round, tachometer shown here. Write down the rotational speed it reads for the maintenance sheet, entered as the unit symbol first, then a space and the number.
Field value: rpm 4800
